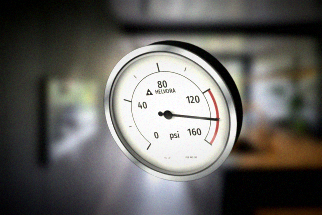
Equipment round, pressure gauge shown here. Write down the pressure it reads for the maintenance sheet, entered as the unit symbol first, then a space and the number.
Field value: psi 140
